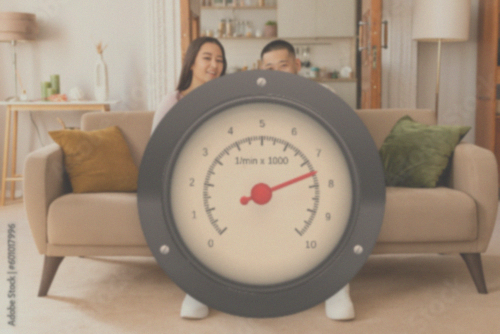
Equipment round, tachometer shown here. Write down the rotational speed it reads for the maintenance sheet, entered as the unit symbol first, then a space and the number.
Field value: rpm 7500
